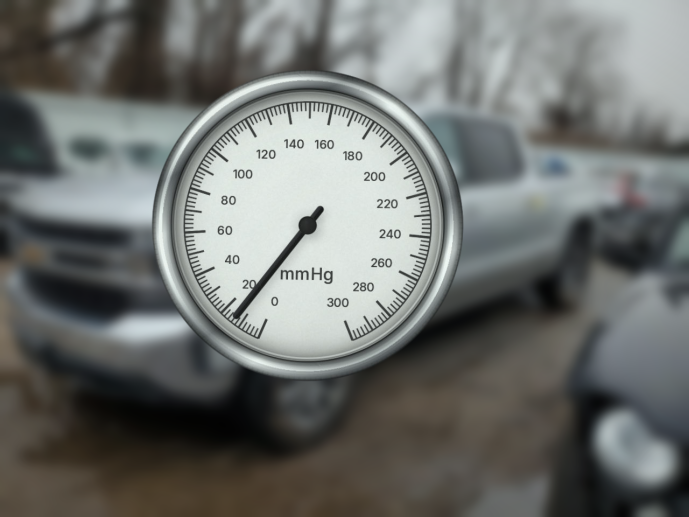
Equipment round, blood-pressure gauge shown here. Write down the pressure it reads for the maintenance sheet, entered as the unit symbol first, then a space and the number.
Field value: mmHg 14
